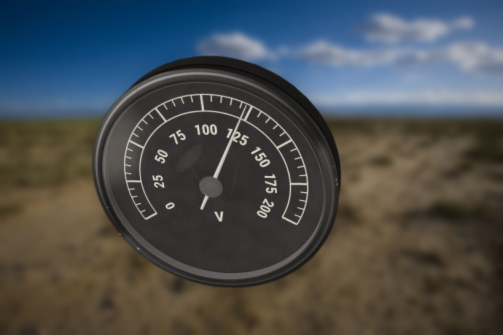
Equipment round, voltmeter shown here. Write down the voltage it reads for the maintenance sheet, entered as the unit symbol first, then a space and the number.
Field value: V 122.5
